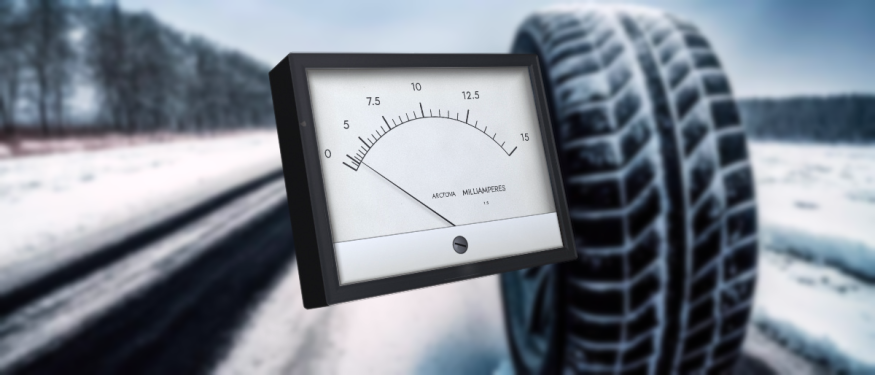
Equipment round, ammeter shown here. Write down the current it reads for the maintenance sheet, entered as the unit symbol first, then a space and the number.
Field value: mA 2.5
